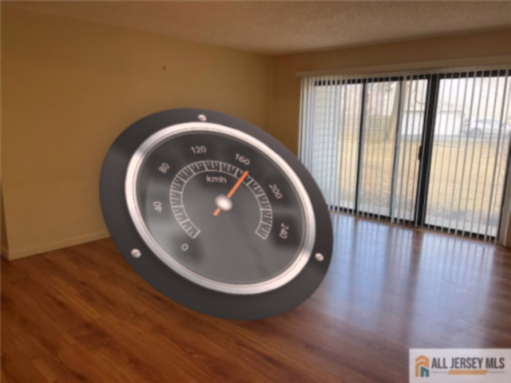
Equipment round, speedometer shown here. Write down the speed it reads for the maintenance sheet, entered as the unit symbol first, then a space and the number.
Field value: km/h 170
